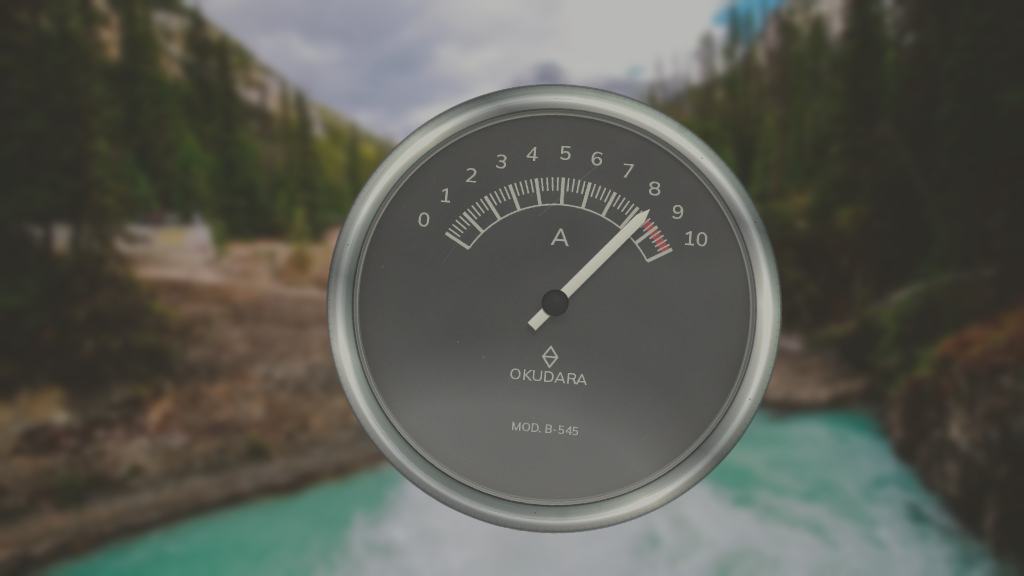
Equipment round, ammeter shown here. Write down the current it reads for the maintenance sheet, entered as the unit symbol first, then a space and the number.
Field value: A 8.4
